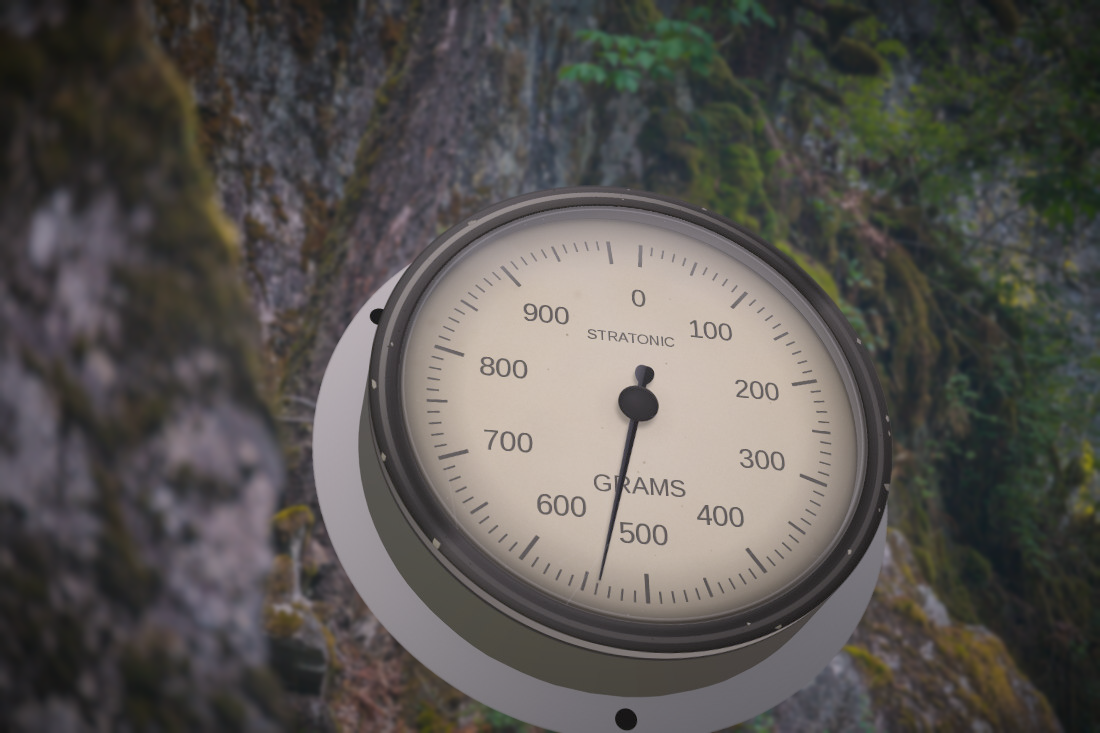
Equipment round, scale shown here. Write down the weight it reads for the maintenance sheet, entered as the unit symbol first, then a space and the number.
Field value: g 540
